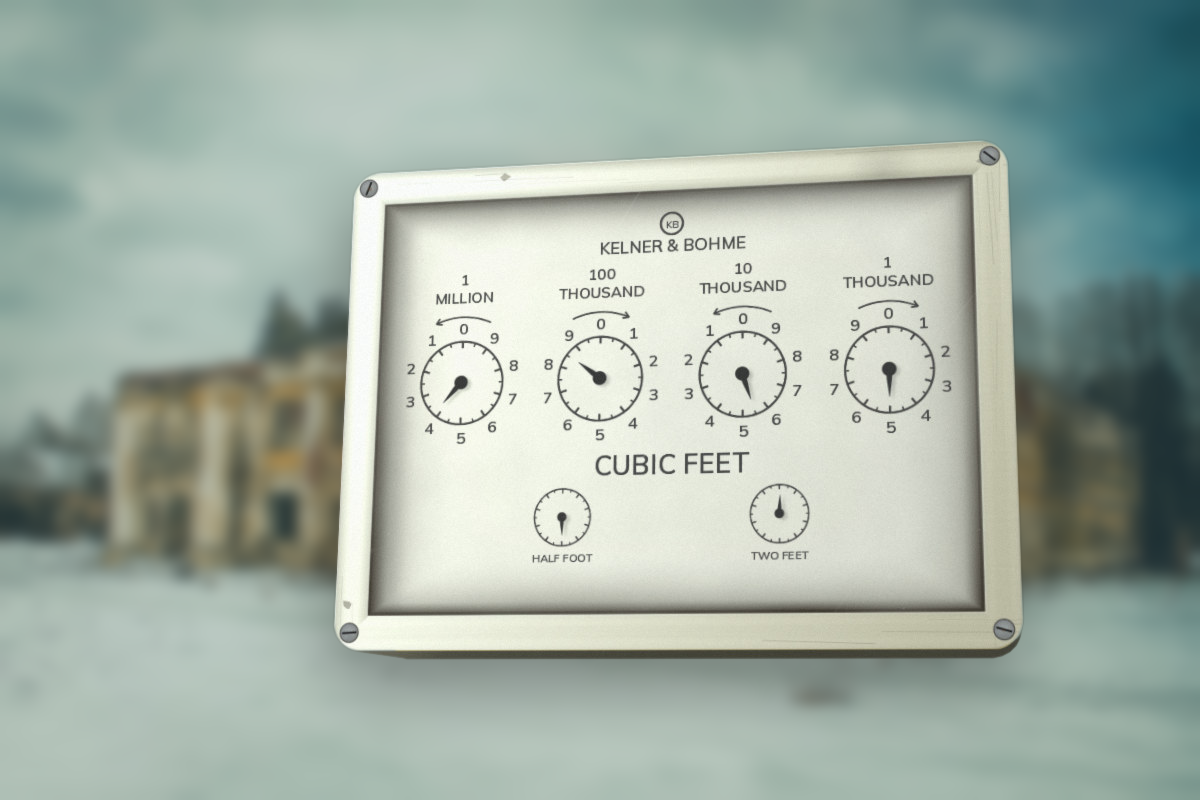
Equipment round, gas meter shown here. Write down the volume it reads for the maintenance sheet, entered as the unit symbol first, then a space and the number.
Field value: ft³ 385500
